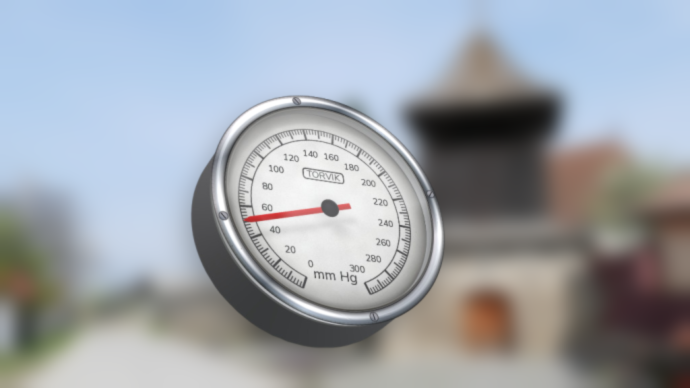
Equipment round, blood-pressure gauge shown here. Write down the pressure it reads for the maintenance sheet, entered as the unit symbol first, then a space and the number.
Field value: mmHg 50
